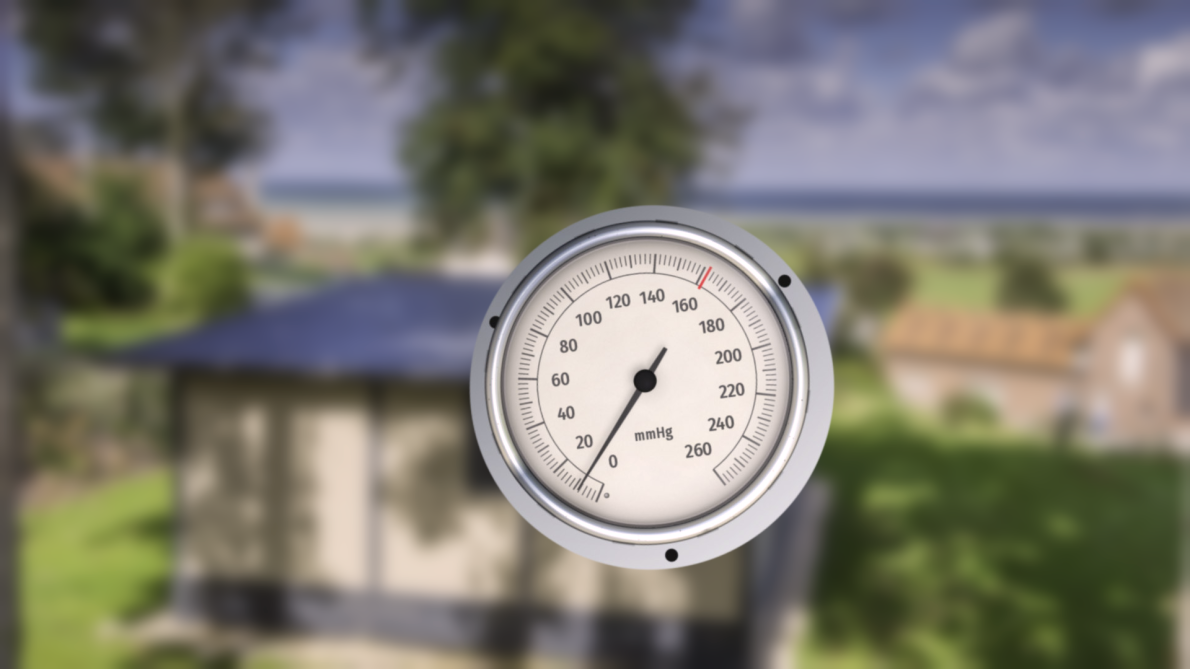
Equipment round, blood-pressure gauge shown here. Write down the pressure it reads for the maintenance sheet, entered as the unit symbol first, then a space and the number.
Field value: mmHg 8
